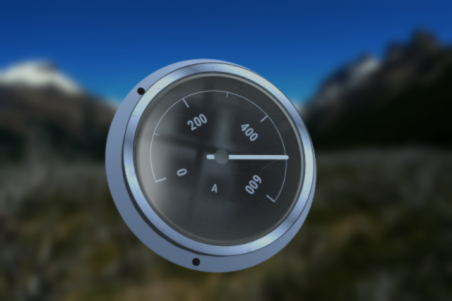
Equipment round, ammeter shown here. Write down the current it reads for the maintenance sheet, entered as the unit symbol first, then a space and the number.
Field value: A 500
